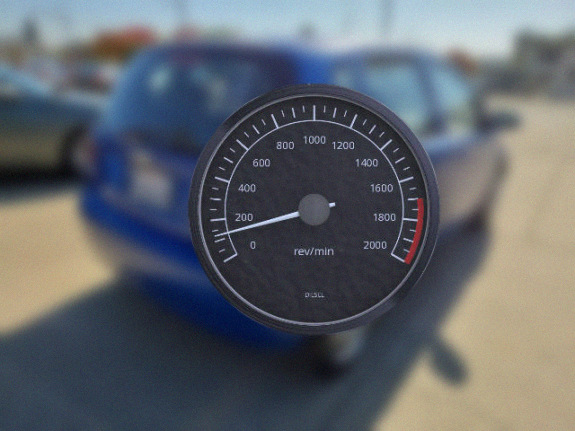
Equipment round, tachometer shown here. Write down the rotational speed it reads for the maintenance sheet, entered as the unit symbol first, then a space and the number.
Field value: rpm 125
